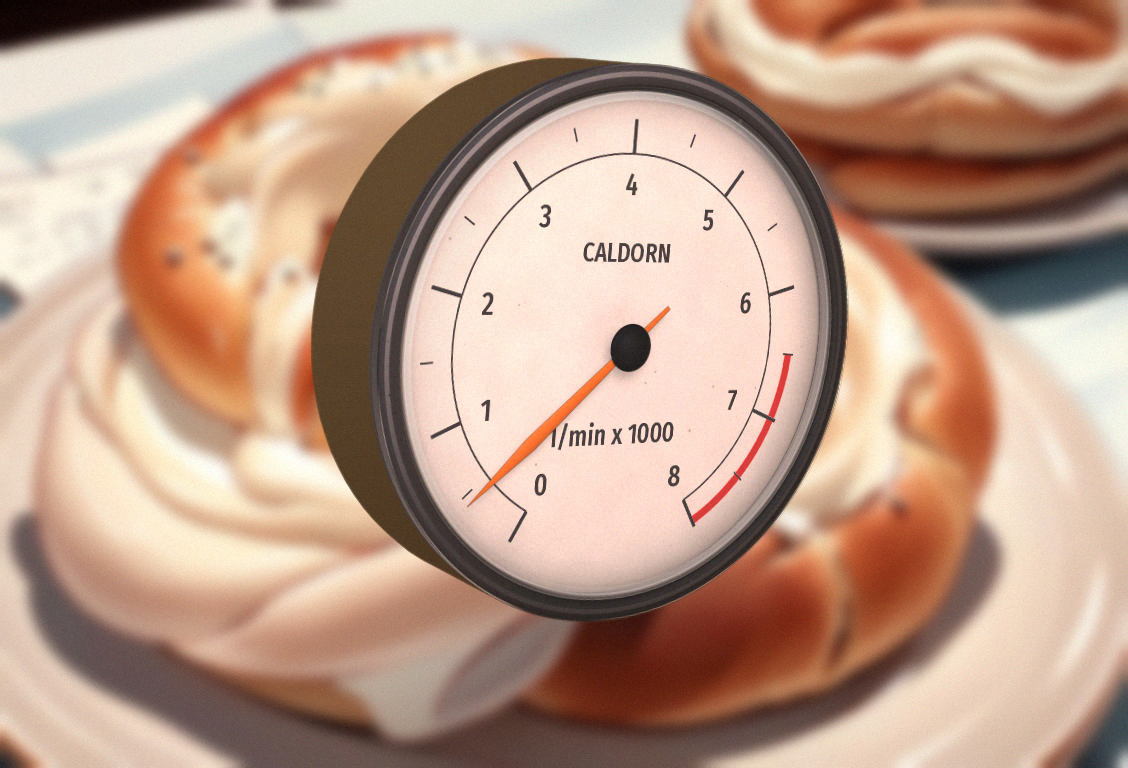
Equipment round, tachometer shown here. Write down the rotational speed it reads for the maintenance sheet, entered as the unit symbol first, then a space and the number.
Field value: rpm 500
